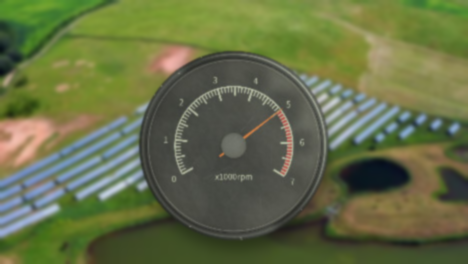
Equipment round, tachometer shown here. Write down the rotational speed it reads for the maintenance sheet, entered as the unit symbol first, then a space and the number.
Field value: rpm 5000
